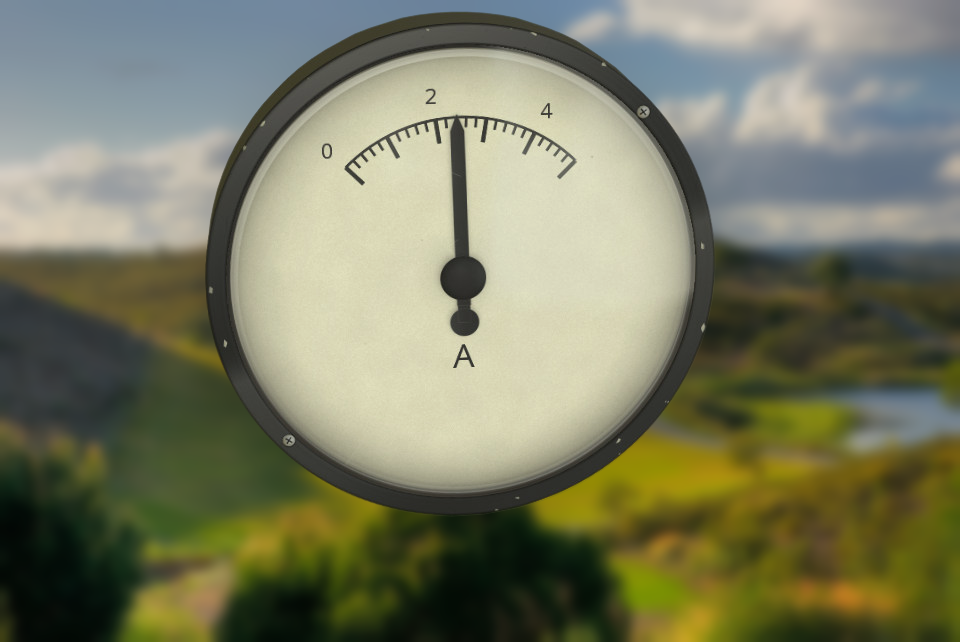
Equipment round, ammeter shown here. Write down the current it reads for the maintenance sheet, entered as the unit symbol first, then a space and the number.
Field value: A 2.4
